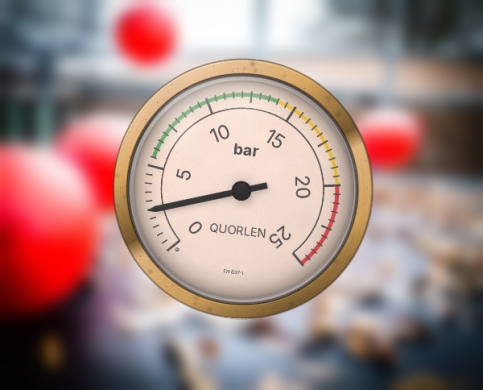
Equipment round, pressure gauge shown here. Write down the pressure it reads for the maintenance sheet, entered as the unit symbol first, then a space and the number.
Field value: bar 2.5
